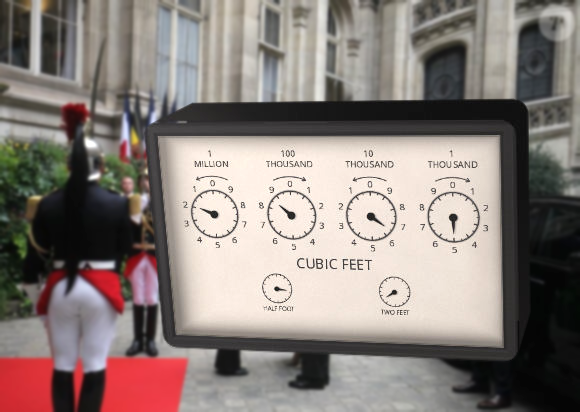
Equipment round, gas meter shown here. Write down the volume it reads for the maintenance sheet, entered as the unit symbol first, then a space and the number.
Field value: ft³ 186500
